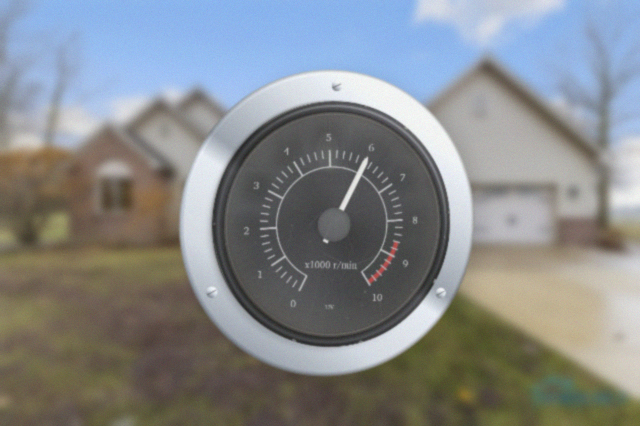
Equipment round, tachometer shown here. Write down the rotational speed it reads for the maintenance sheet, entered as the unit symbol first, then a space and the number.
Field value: rpm 6000
